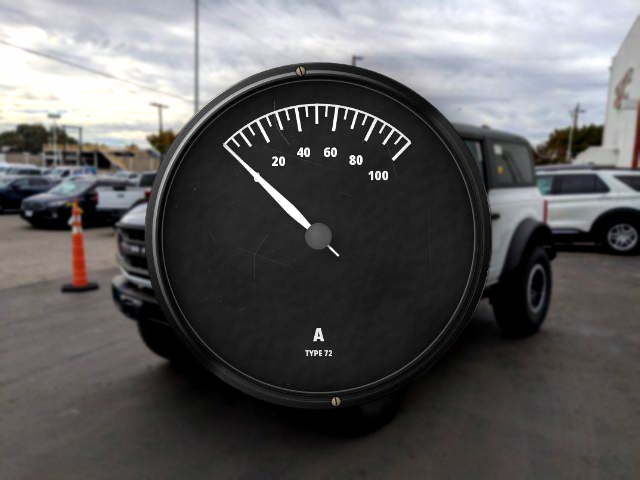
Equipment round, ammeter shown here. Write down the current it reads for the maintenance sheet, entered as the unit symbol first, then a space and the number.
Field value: A 0
